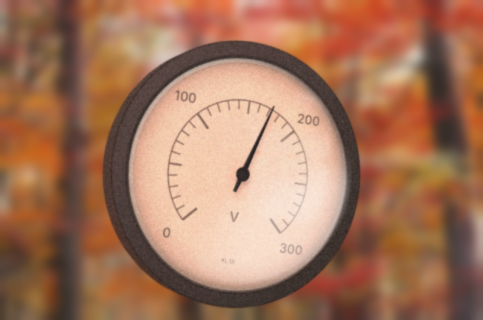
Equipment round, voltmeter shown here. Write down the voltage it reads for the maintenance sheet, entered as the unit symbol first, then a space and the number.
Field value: V 170
